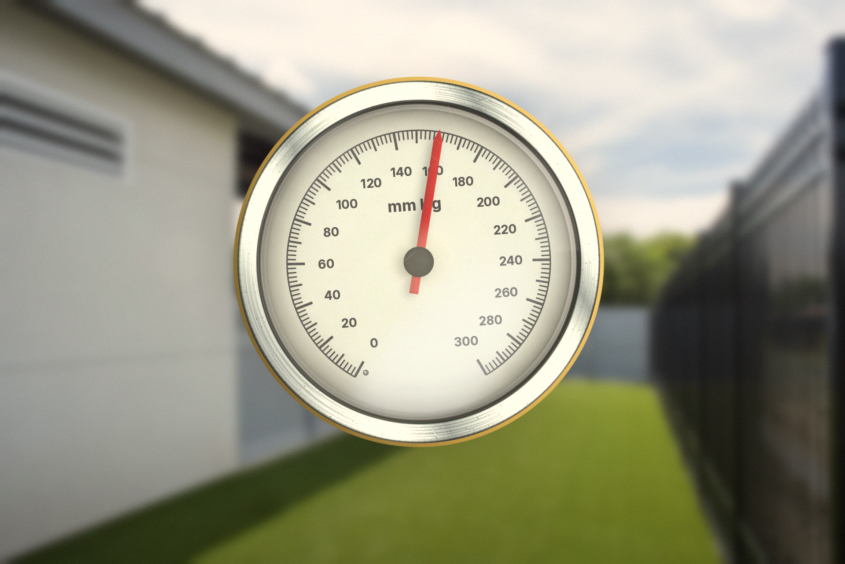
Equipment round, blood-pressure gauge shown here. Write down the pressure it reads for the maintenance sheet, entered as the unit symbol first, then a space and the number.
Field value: mmHg 160
